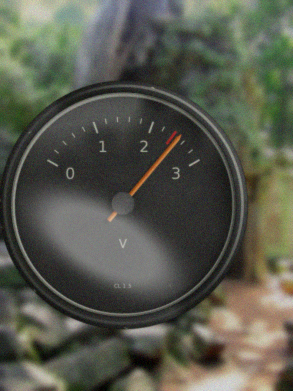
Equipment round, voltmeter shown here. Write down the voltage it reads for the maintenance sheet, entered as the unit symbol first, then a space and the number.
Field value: V 2.5
